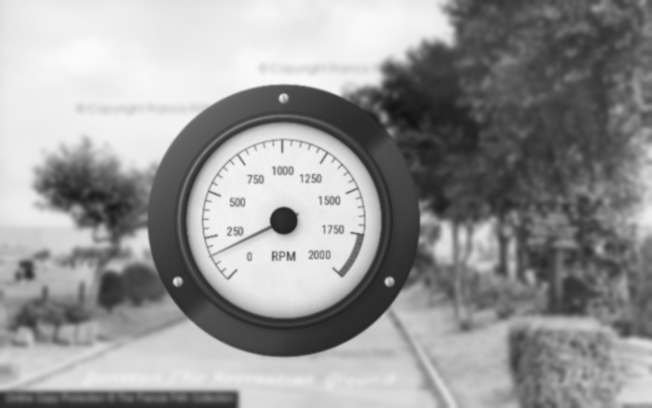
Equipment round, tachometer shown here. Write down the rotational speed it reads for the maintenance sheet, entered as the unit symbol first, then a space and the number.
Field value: rpm 150
